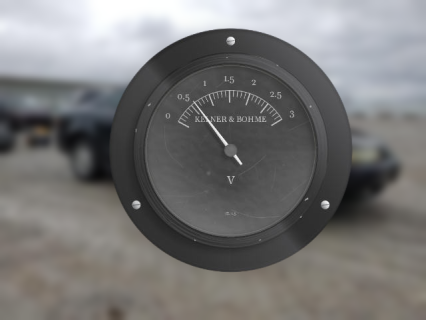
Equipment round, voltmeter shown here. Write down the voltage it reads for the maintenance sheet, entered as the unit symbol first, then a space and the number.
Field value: V 0.6
